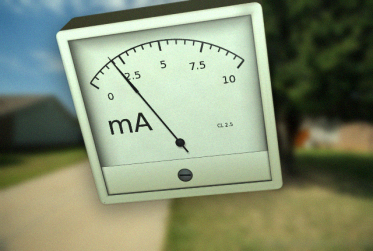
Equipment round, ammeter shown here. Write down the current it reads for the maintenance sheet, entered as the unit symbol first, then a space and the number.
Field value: mA 2
